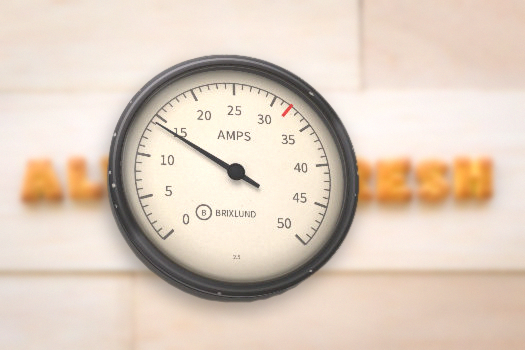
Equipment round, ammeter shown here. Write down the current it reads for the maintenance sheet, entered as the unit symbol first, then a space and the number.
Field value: A 14
